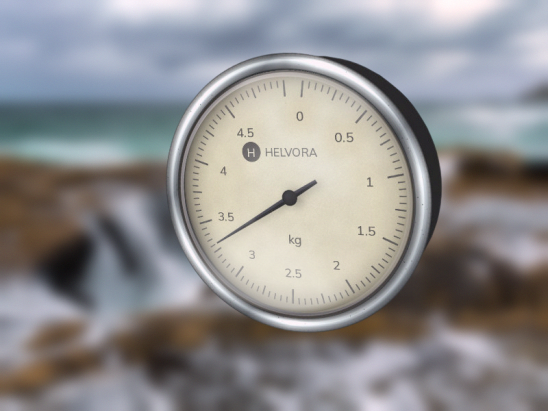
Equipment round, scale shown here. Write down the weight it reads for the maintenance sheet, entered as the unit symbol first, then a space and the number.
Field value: kg 3.3
